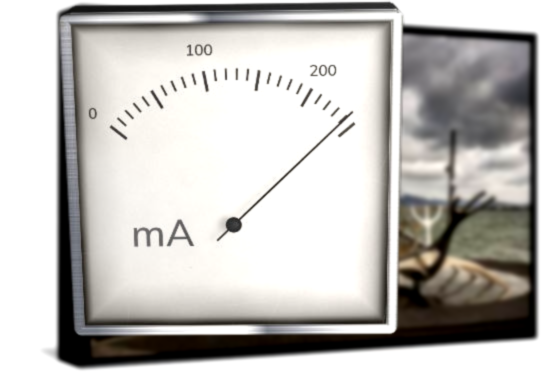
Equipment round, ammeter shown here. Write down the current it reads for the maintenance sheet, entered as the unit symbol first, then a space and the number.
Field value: mA 240
